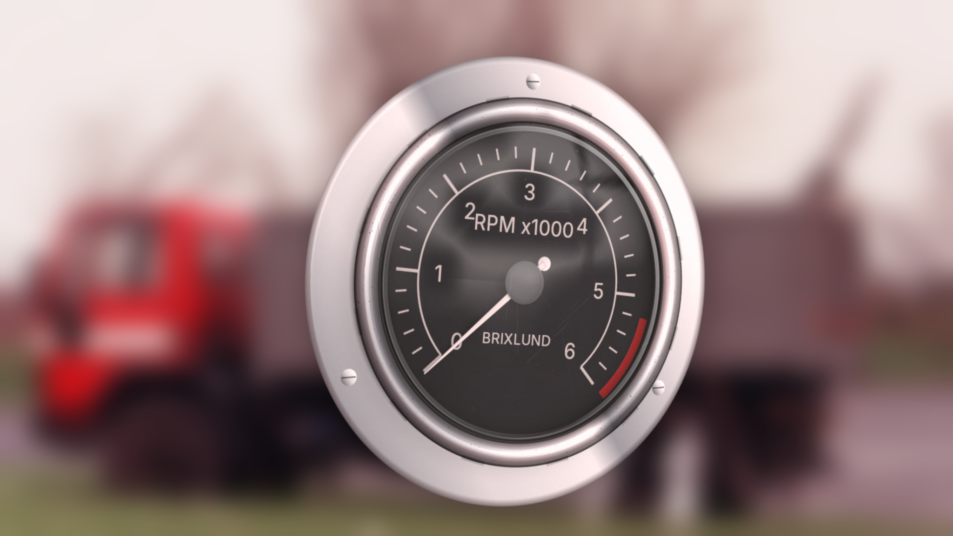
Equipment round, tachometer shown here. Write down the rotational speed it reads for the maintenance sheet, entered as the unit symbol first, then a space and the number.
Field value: rpm 0
